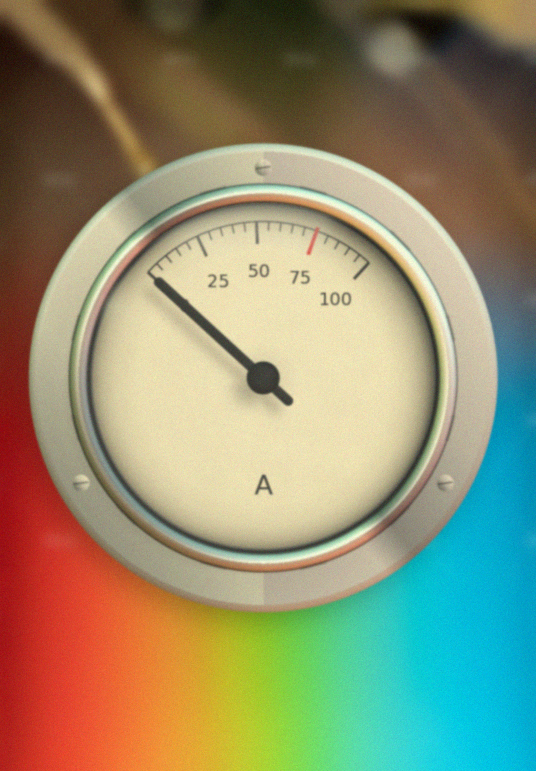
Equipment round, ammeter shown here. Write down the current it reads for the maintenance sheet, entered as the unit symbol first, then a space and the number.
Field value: A 0
